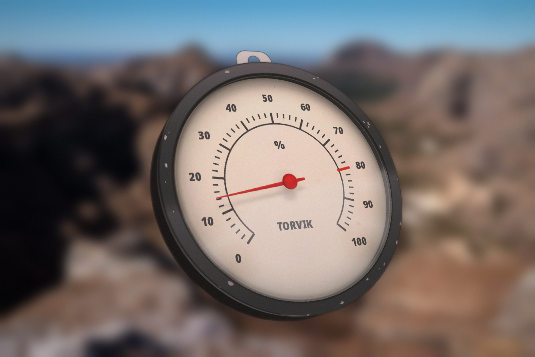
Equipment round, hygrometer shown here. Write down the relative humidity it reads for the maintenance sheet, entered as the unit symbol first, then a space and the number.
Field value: % 14
